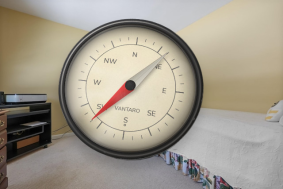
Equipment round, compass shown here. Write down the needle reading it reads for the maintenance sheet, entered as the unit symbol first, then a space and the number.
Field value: ° 220
